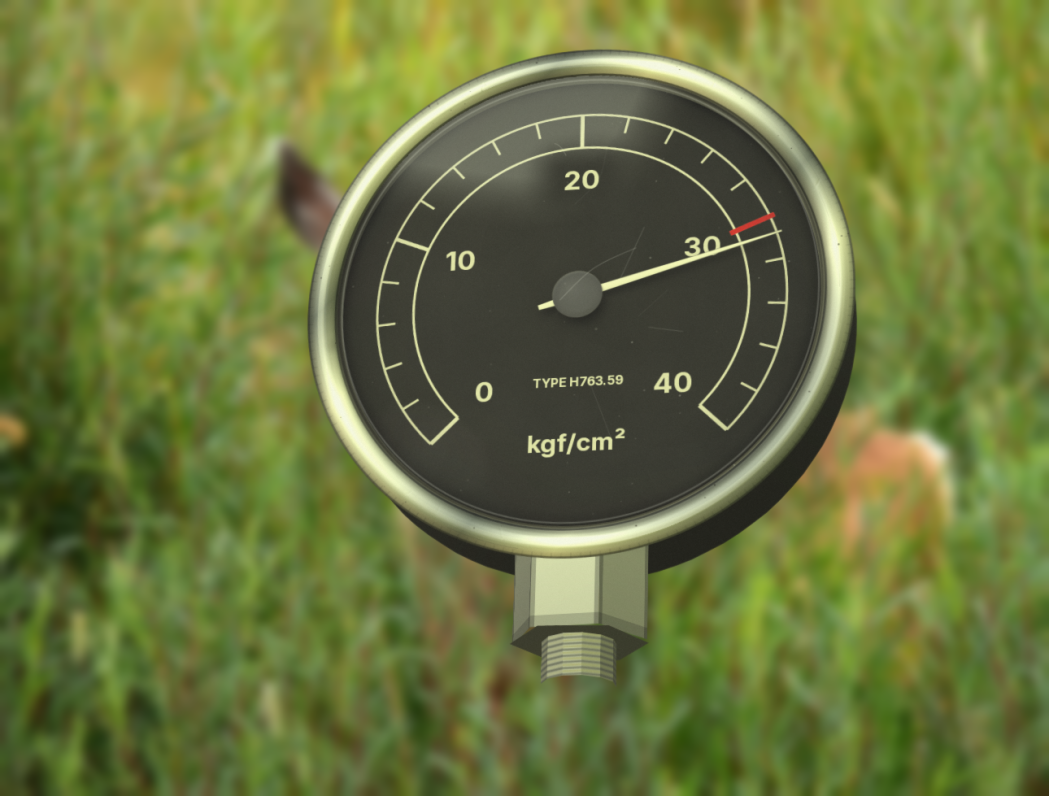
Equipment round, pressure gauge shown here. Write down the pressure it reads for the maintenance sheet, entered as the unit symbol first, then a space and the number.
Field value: kg/cm² 31
